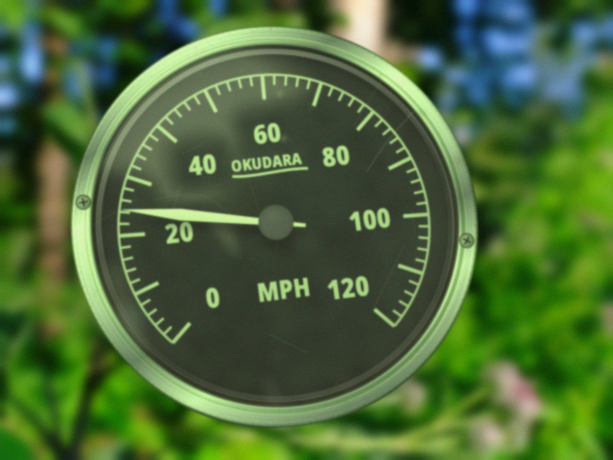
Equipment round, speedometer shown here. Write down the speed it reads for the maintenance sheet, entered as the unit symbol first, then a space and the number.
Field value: mph 24
